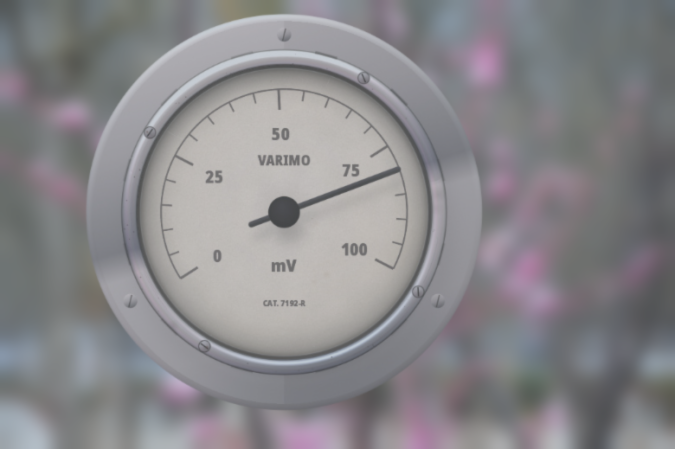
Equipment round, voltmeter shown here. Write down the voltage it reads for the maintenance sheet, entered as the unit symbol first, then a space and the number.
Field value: mV 80
